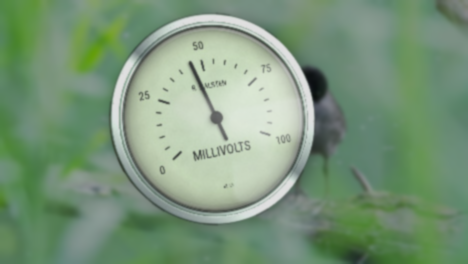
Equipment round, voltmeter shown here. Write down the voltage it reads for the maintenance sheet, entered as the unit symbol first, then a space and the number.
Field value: mV 45
